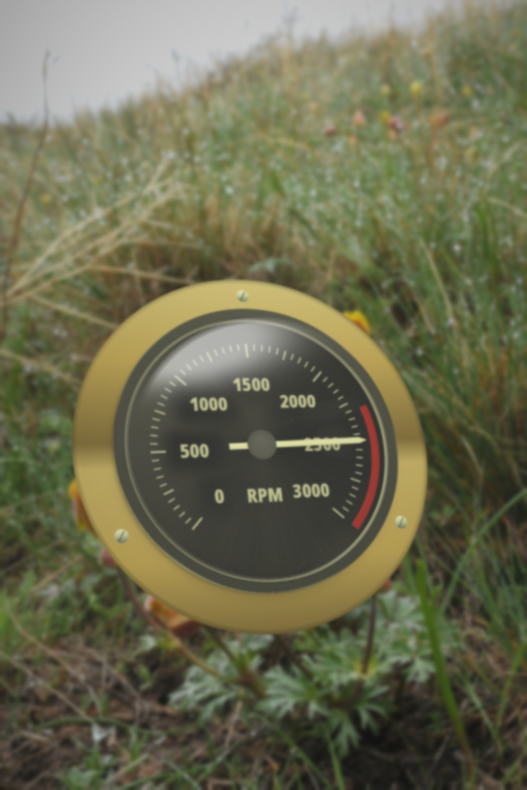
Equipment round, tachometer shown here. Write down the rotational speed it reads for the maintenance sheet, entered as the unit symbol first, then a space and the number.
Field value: rpm 2500
